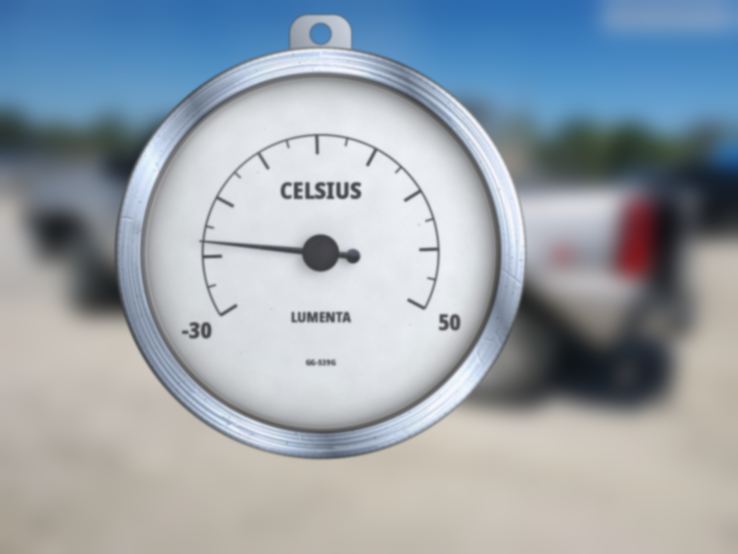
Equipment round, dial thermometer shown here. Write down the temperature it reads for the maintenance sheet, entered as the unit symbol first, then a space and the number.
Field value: °C -17.5
